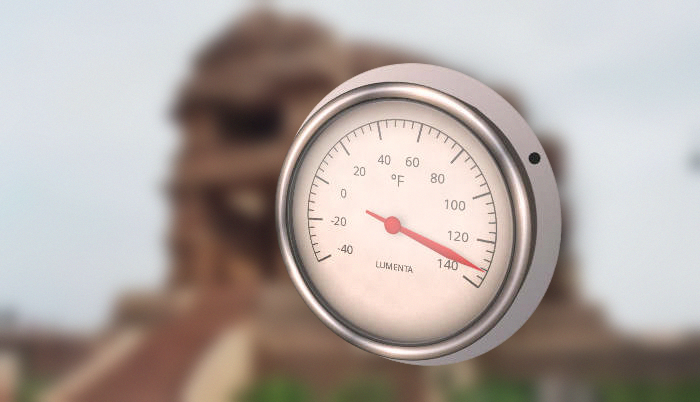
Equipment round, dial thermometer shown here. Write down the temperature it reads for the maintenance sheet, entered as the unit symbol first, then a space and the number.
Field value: °F 132
